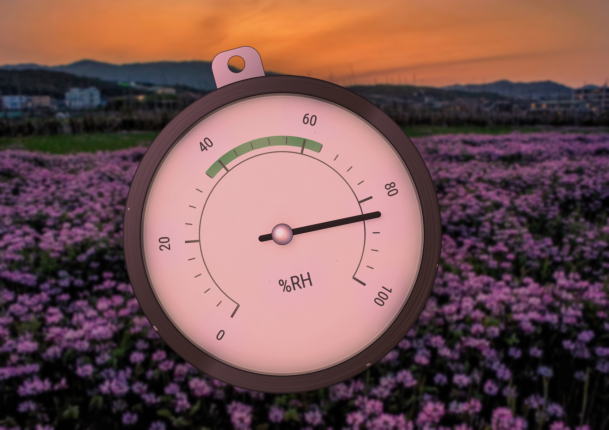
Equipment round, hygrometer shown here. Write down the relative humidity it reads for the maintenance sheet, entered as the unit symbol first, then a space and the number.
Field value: % 84
